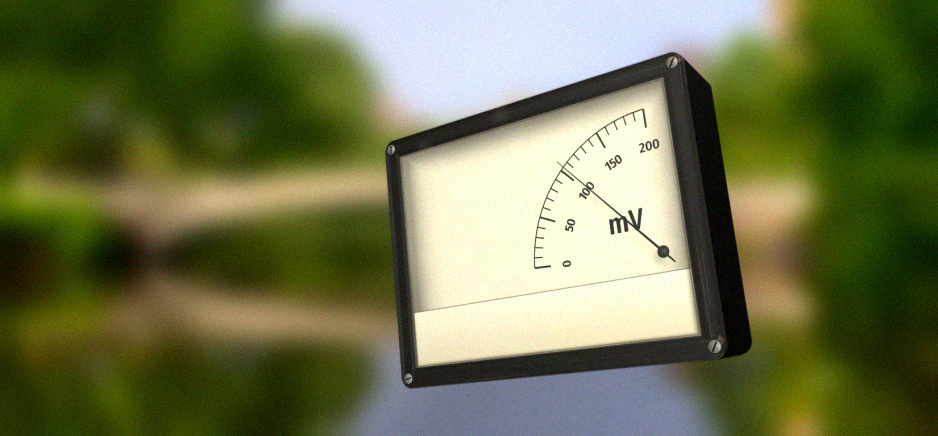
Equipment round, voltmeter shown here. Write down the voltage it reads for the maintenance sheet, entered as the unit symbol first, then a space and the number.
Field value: mV 105
